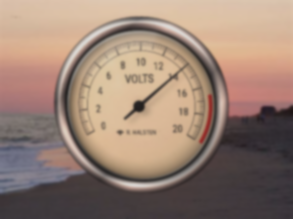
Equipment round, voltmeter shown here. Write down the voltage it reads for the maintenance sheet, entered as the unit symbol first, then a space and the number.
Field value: V 14
